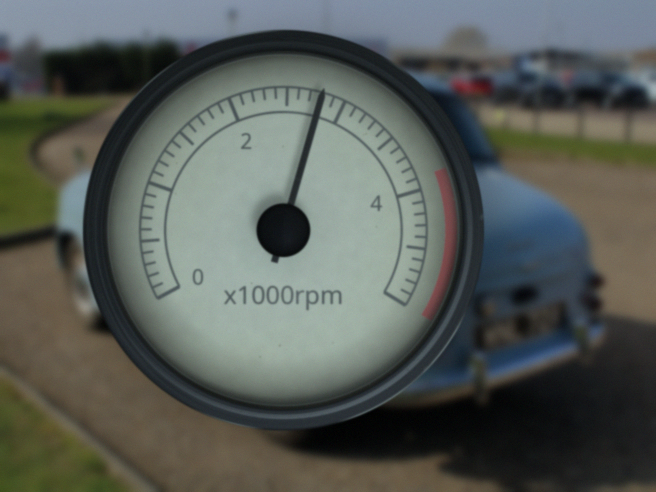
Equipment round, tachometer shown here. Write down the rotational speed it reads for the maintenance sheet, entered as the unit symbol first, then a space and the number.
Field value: rpm 2800
